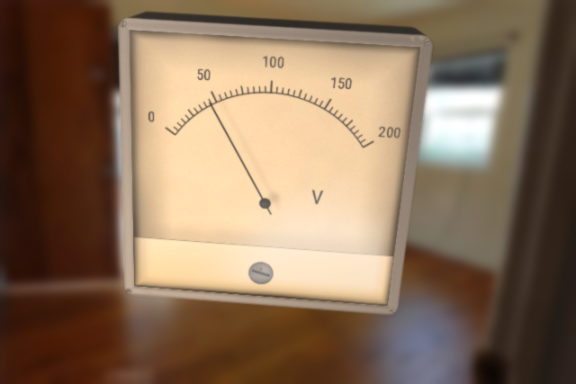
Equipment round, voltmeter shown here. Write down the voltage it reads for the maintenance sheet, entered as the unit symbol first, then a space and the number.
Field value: V 45
